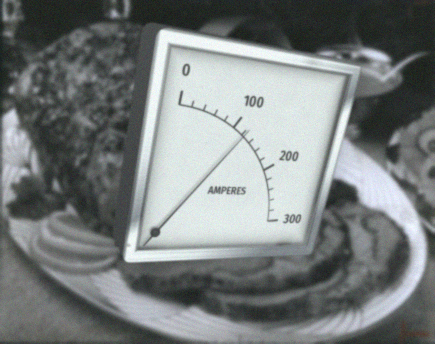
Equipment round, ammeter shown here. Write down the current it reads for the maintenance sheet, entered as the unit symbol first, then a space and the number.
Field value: A 120
